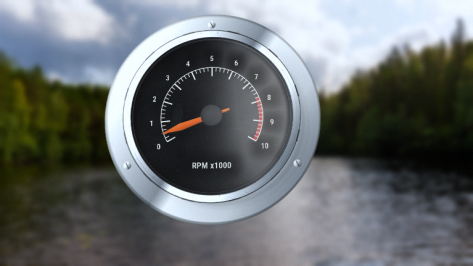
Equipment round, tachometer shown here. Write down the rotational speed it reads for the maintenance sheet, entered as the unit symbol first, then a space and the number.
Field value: rpm 400
